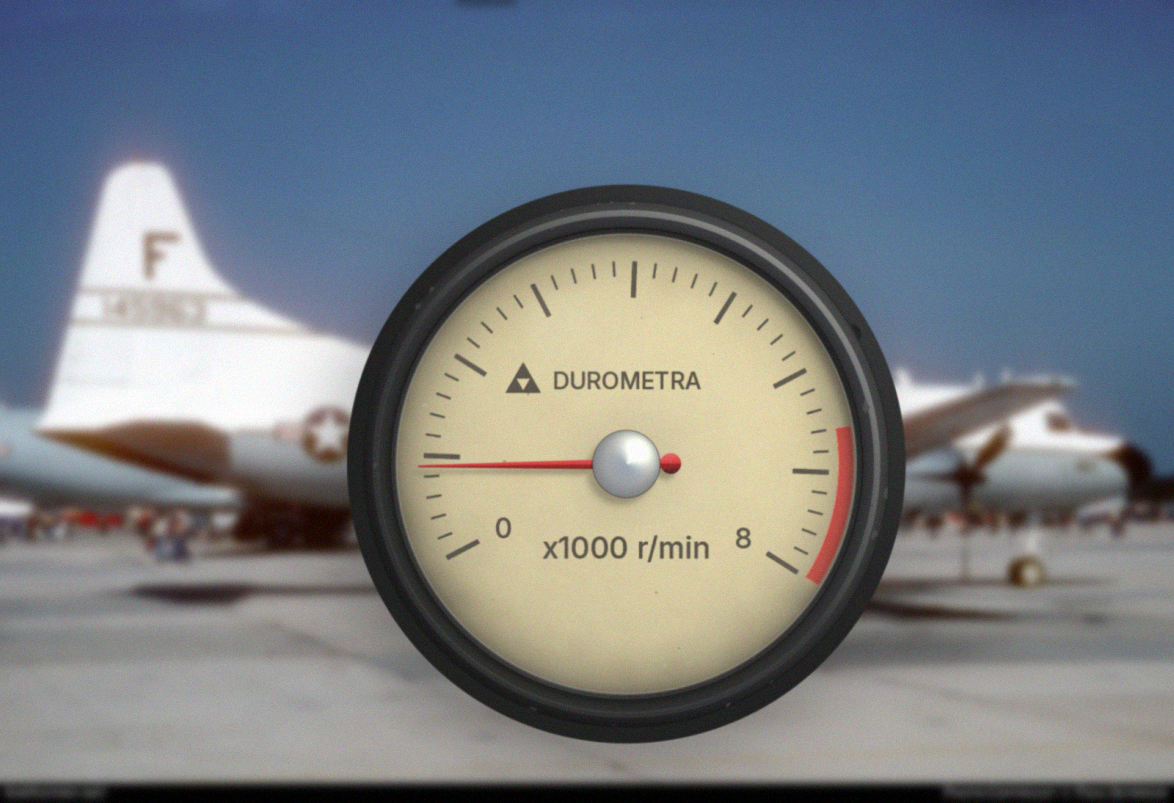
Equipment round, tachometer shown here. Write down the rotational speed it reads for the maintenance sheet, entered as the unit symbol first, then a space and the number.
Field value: rpm 900
